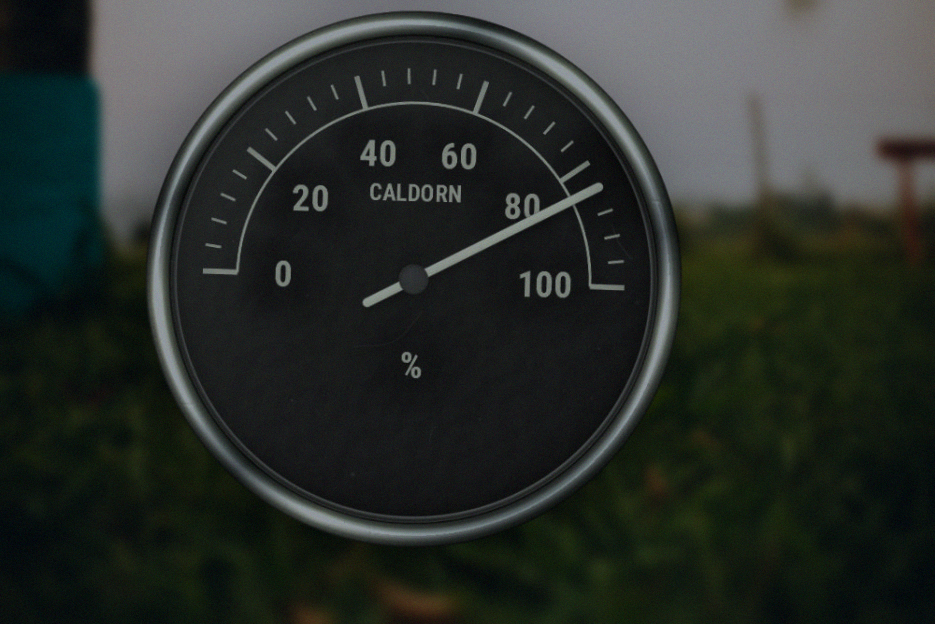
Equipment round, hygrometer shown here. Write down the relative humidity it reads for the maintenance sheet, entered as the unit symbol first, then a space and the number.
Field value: % 84
